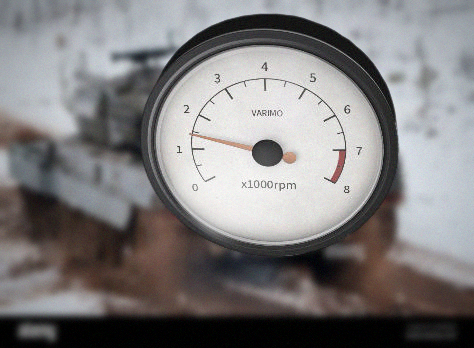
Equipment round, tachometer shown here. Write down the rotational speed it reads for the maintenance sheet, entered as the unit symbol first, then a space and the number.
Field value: rpm 1500
